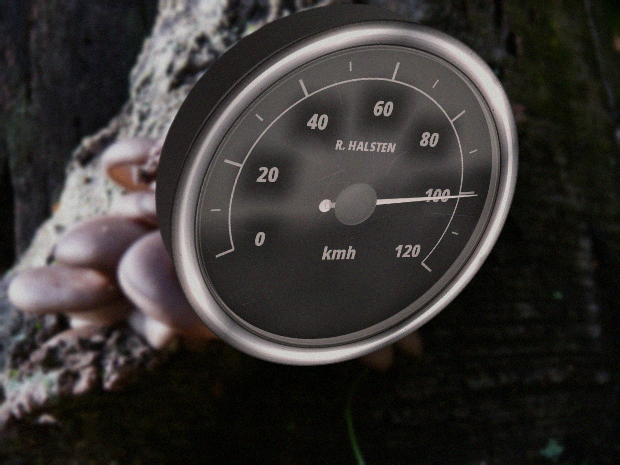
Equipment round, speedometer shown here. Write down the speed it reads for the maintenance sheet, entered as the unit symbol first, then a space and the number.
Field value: km/h 100
